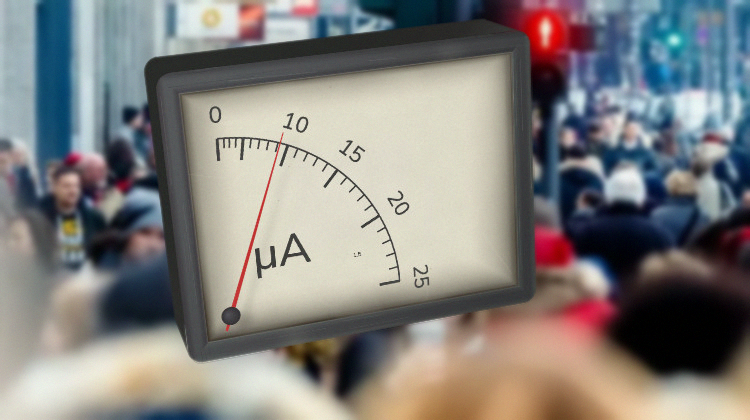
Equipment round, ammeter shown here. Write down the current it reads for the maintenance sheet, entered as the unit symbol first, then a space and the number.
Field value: µA 9
